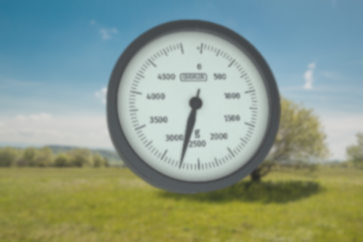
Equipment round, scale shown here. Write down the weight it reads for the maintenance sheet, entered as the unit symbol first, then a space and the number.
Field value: g 2750
